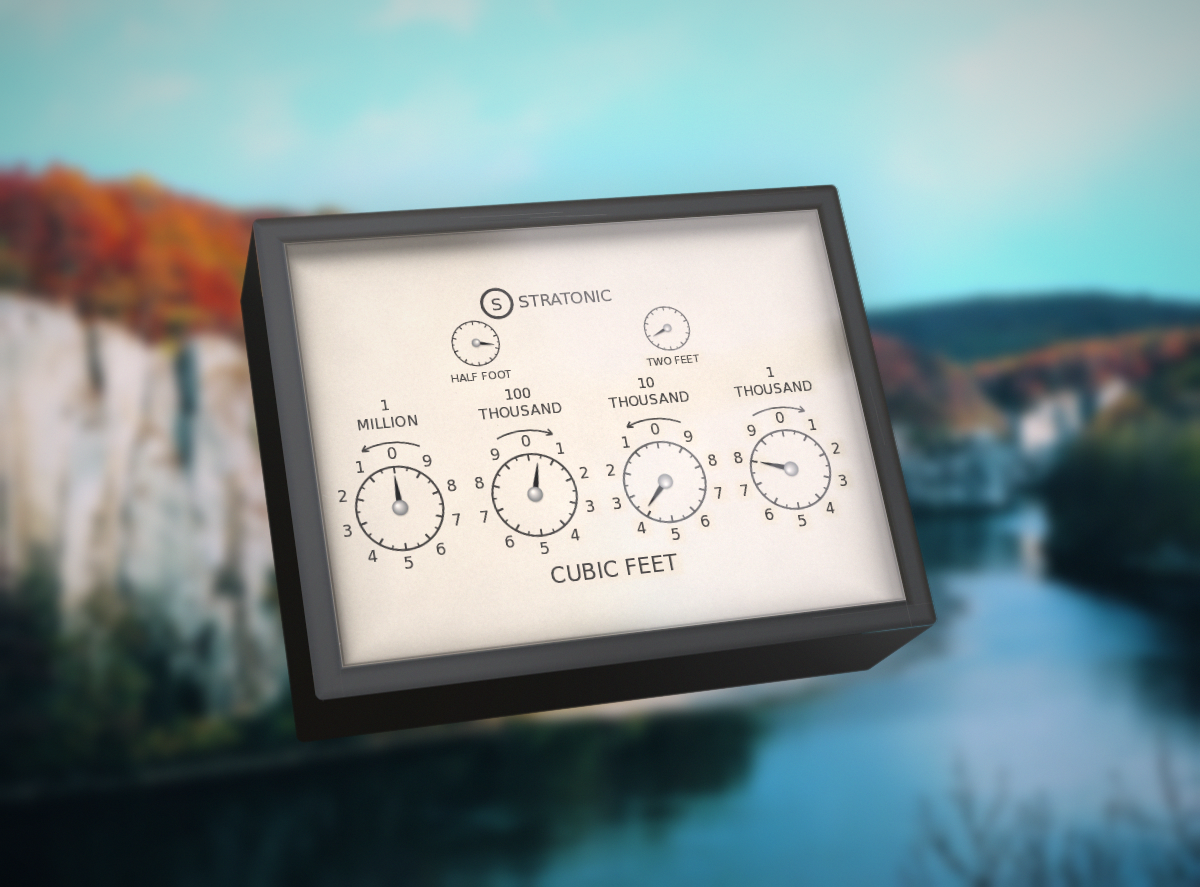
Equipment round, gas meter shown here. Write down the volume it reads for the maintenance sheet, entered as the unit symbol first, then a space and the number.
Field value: ft³ 3800
